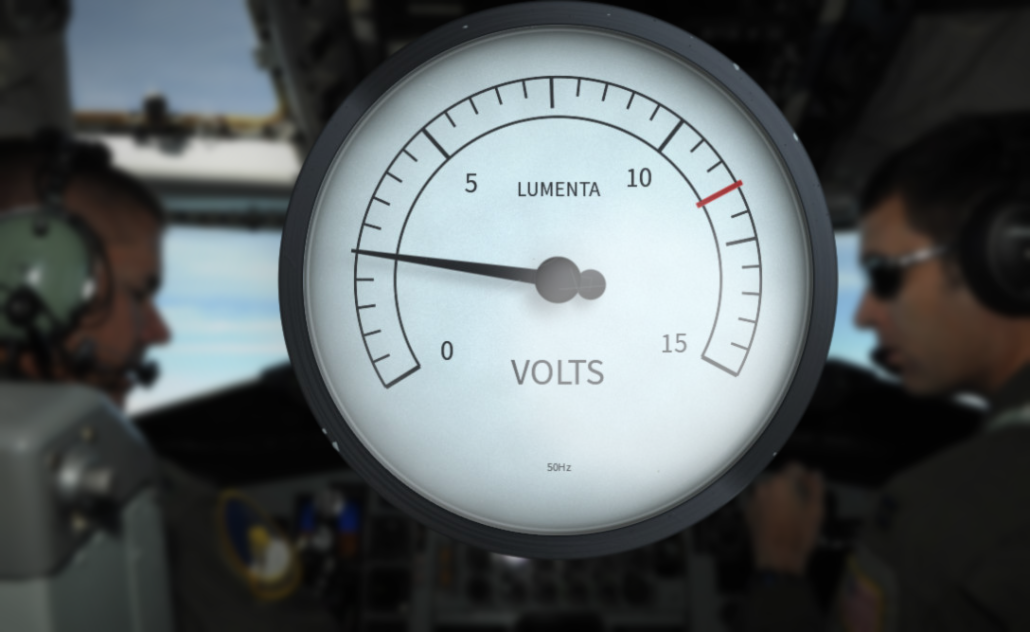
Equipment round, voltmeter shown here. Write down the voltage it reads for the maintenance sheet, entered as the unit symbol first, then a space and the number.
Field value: V 2.5
